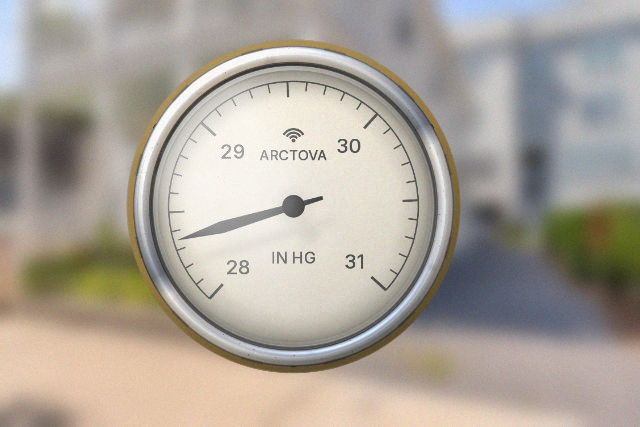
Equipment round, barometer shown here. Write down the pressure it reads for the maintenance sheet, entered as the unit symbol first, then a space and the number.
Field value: inHg 28.35
